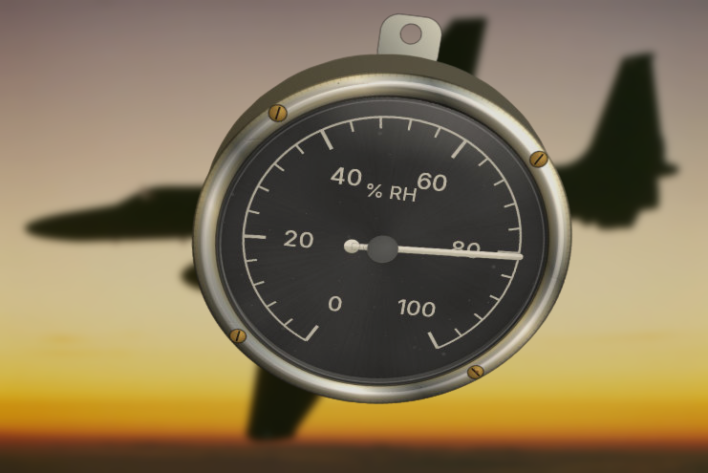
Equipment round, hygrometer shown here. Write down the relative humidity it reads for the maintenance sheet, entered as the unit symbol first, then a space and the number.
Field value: % 80
